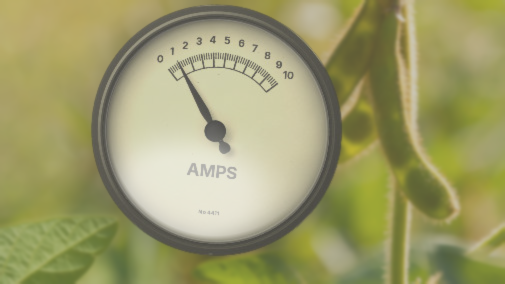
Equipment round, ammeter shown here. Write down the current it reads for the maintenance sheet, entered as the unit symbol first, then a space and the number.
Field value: A 1
